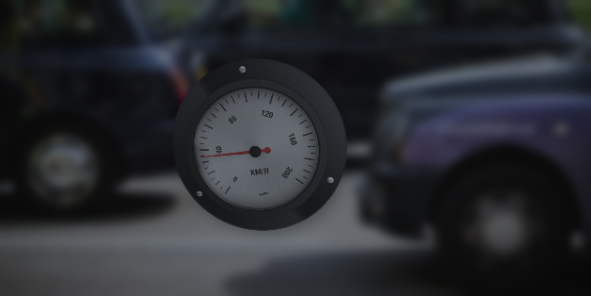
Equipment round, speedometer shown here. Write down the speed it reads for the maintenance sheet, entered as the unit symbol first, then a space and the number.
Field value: km/h 35
